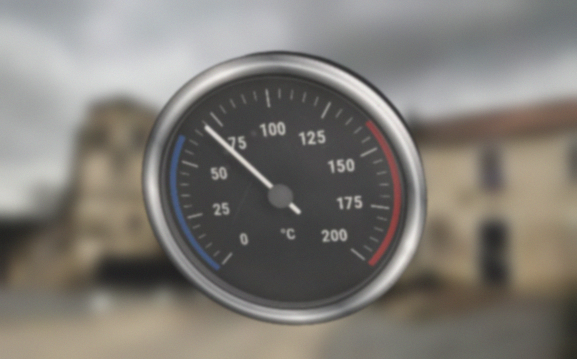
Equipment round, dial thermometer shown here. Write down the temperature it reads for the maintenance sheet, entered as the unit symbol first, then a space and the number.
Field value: °C 70
